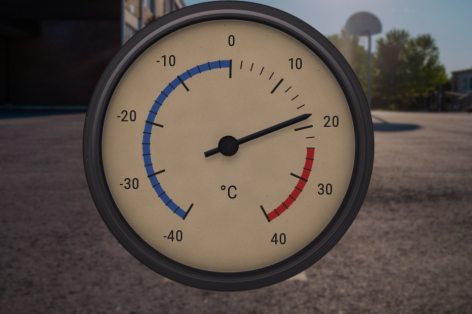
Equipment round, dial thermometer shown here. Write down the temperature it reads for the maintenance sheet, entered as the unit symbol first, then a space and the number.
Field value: °C 18
